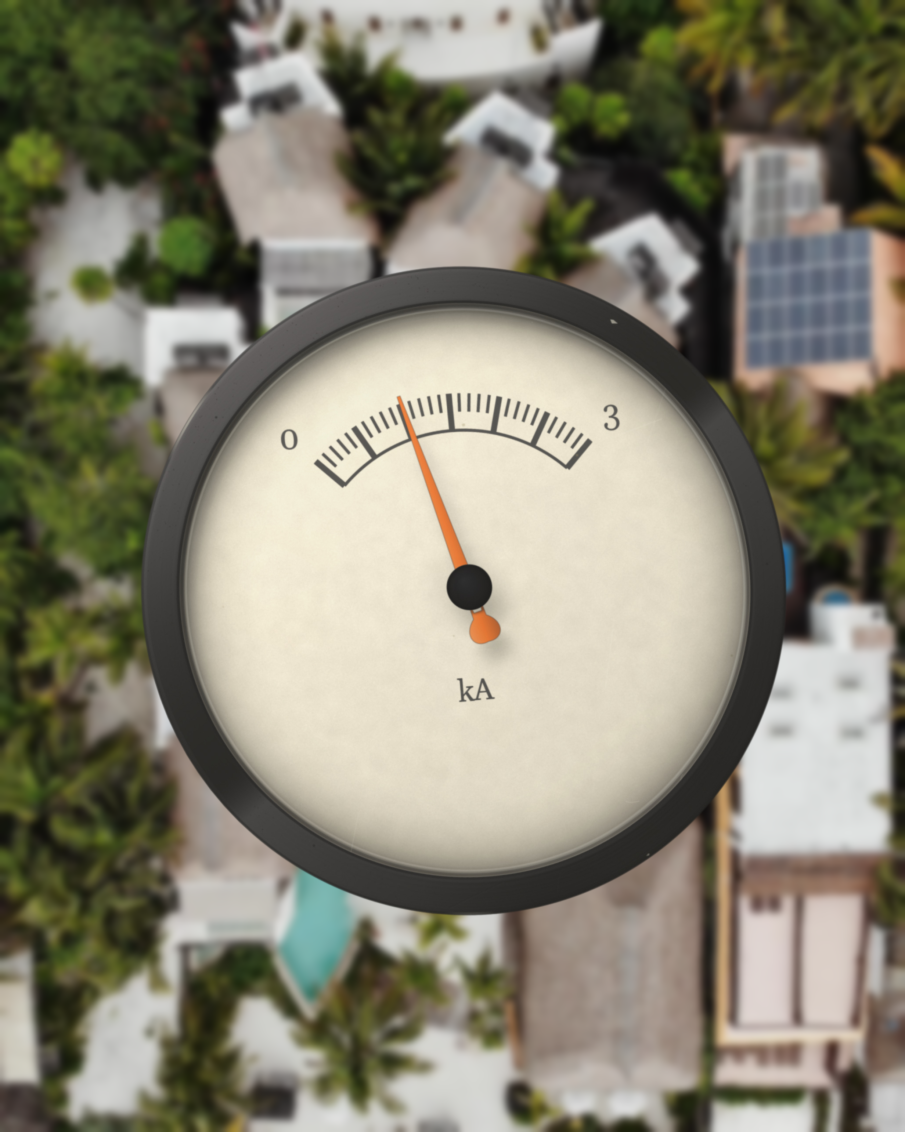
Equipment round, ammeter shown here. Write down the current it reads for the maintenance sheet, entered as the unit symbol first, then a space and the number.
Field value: kA 1
